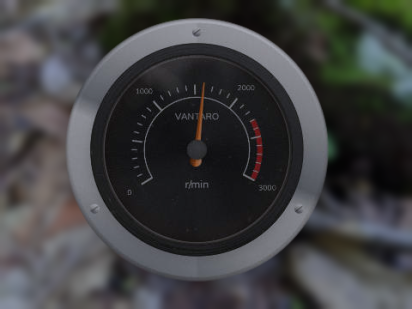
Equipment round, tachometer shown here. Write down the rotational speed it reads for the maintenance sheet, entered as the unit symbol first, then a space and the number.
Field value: rpm 1600
